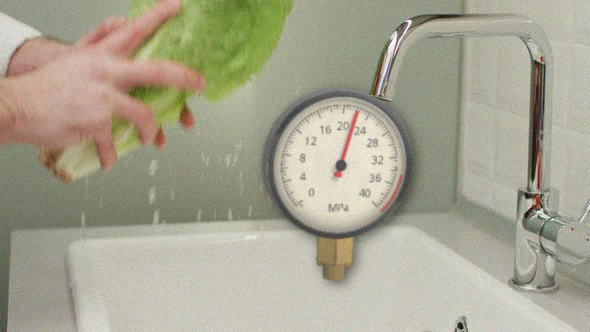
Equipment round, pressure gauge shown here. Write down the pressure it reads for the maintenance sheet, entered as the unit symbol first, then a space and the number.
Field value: MPa 22
